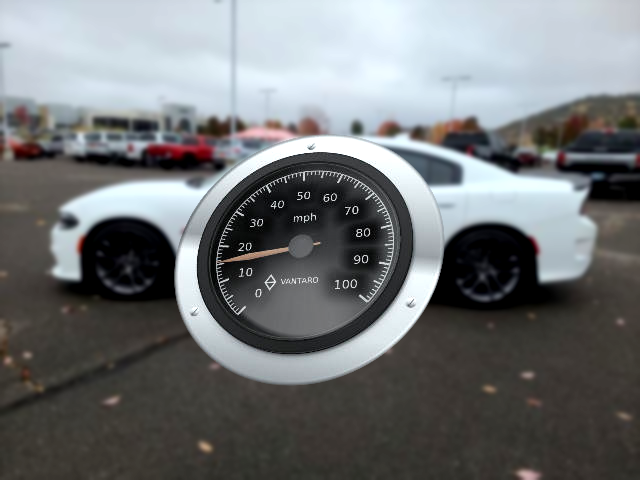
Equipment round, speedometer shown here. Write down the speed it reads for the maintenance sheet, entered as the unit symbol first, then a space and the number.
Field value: mph 15
